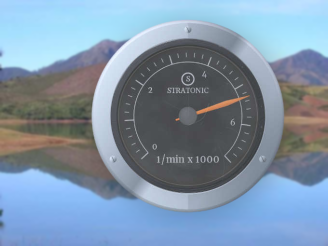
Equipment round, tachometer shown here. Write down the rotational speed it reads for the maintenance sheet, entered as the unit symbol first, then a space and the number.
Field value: rpm 5300
